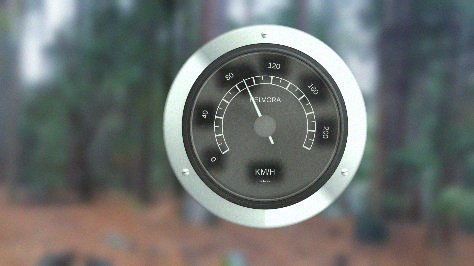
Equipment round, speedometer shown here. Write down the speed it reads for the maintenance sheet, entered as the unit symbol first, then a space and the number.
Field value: km/h 90
